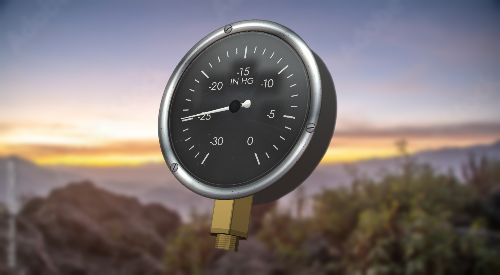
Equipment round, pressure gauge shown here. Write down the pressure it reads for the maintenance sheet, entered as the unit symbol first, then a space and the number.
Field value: inHg -25
